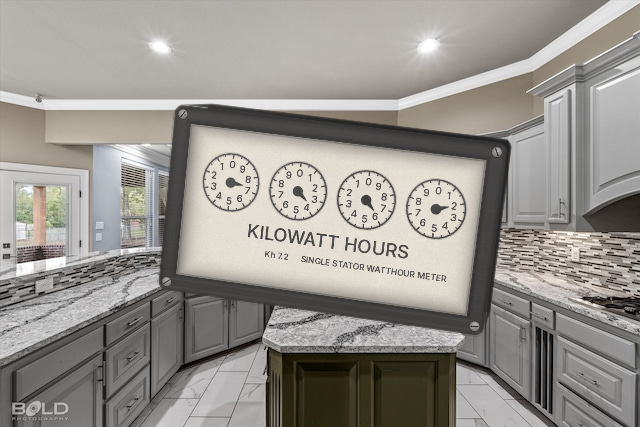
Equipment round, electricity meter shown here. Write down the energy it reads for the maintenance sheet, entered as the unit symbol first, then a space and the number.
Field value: kWh 7362
